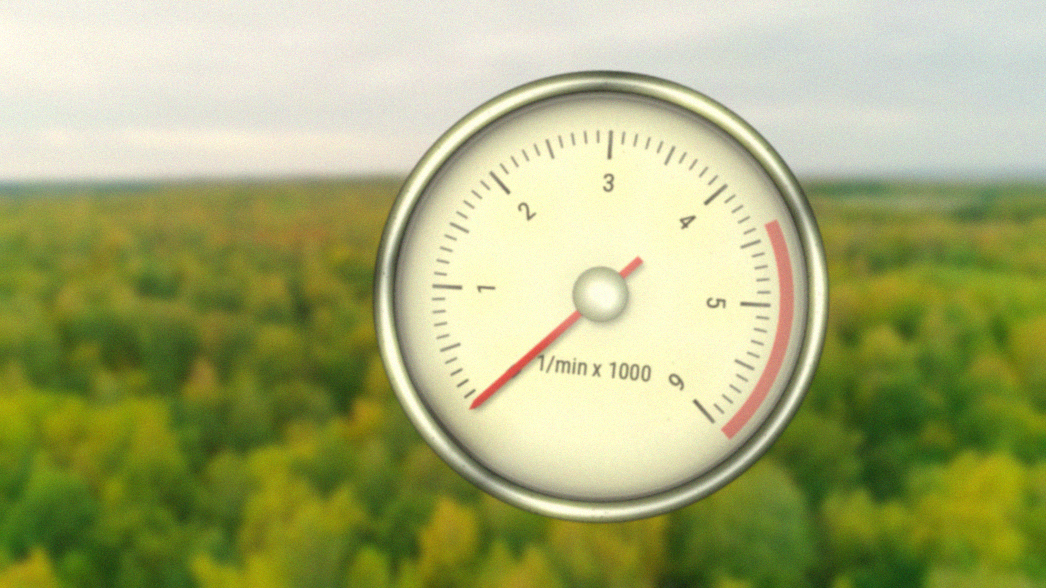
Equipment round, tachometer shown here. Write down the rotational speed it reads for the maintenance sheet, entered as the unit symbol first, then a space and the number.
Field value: rpm 0
